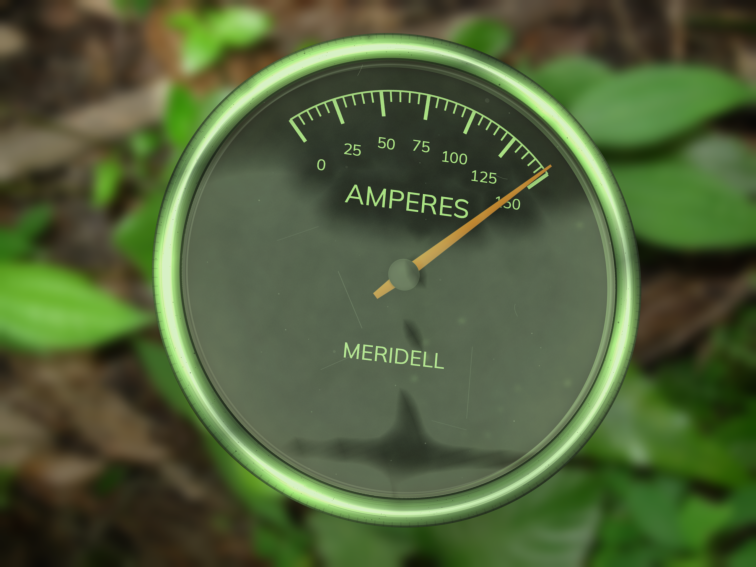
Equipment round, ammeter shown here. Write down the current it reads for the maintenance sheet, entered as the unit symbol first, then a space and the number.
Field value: A 147.5
